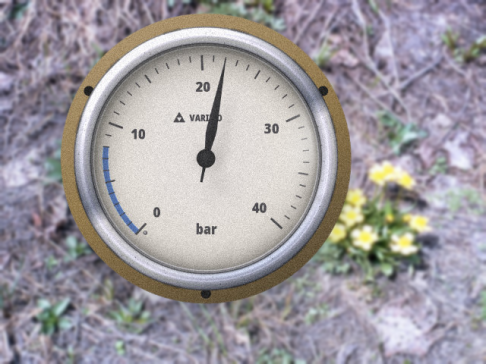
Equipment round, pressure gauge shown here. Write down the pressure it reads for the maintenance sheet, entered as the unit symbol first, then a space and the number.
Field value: bar 22
